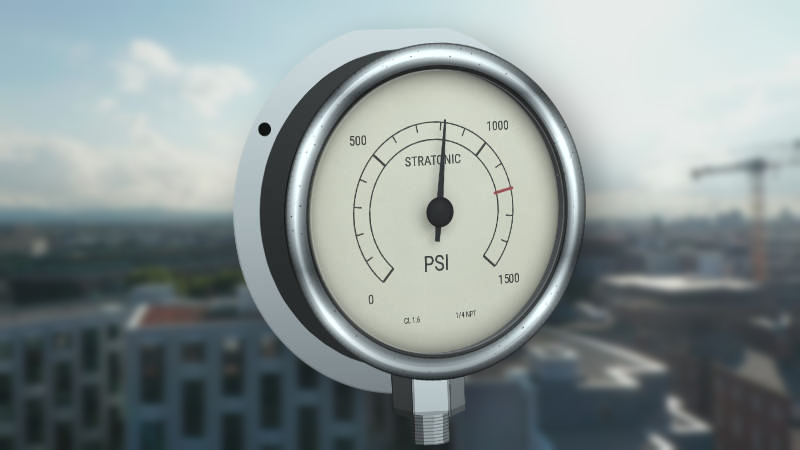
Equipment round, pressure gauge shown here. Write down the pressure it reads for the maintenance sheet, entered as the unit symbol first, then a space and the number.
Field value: psi 800
